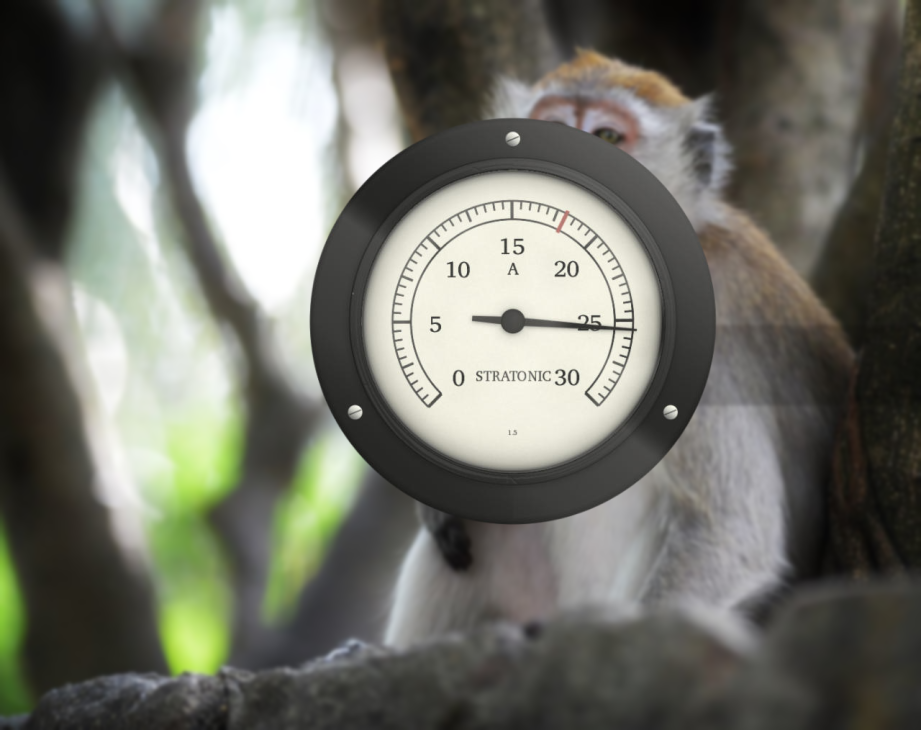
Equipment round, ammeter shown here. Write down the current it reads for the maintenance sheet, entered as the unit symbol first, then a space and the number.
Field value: A 25.5
